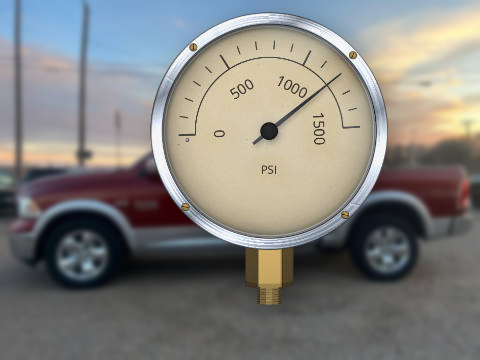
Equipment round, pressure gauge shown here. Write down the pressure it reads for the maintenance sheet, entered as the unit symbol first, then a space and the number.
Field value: psi 1200
